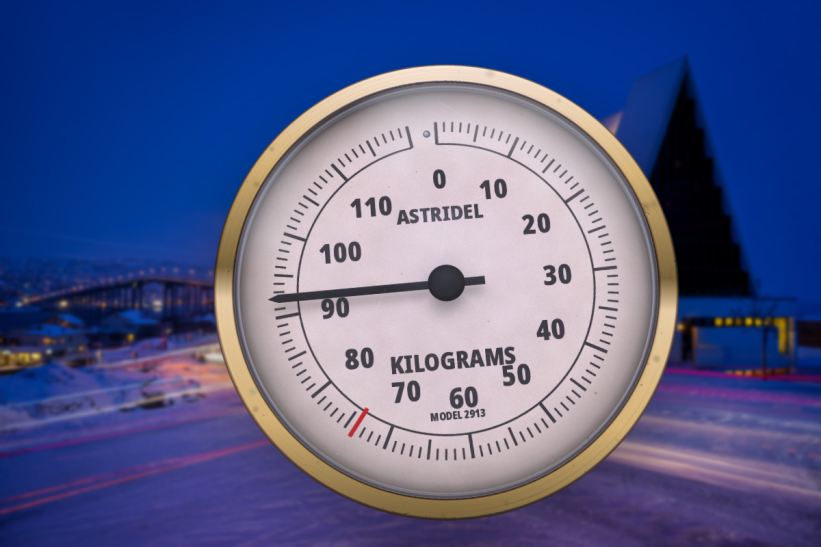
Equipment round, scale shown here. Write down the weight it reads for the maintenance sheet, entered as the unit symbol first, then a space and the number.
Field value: kg 92
